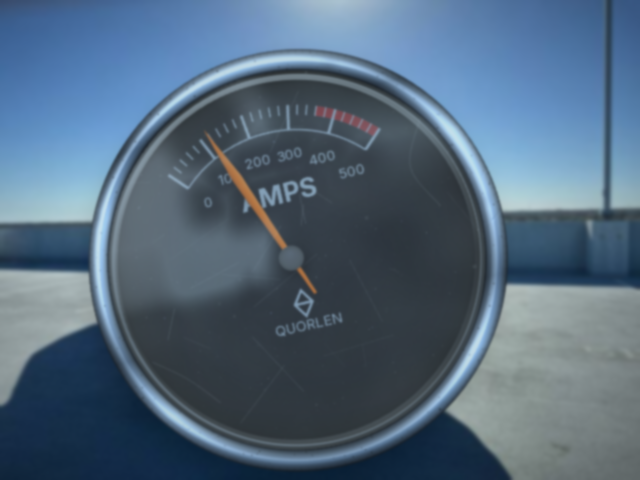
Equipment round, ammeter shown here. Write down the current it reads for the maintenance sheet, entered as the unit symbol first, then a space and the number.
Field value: A 120
